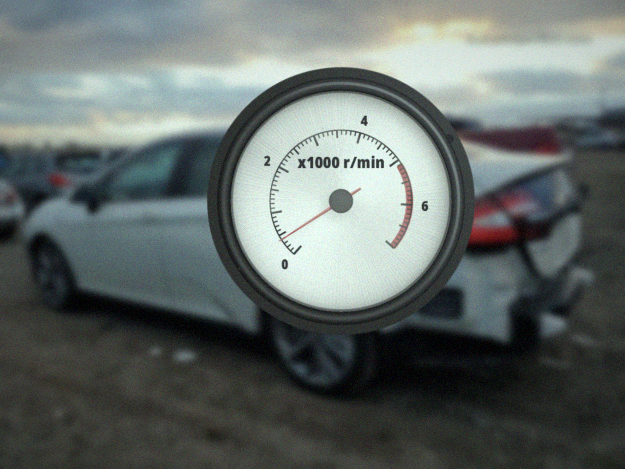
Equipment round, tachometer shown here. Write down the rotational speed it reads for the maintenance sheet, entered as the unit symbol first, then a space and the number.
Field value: rpm 400
